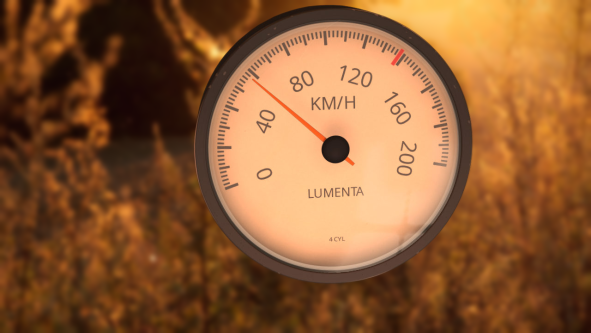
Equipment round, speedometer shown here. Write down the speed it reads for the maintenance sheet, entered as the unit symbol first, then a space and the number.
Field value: km/h 58
